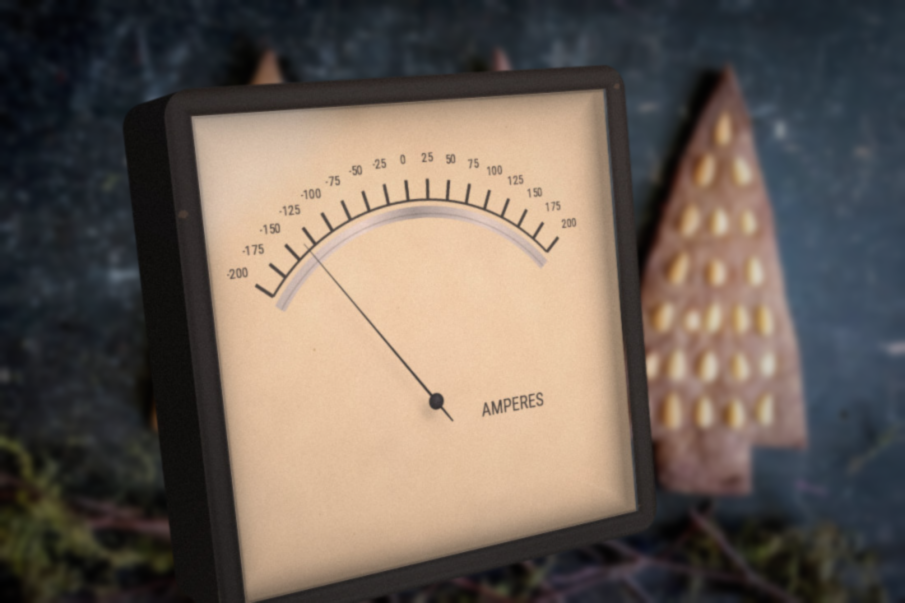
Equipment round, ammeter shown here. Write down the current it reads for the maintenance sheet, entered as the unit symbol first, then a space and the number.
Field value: A -137.5
